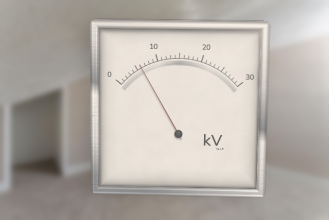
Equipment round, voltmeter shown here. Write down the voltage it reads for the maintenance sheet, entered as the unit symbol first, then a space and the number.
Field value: kV 6
